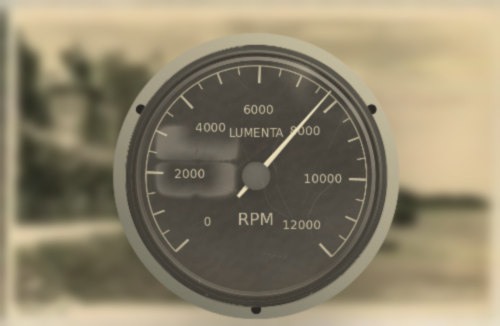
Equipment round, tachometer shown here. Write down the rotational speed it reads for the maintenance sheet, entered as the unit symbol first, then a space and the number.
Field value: rpm 7750
